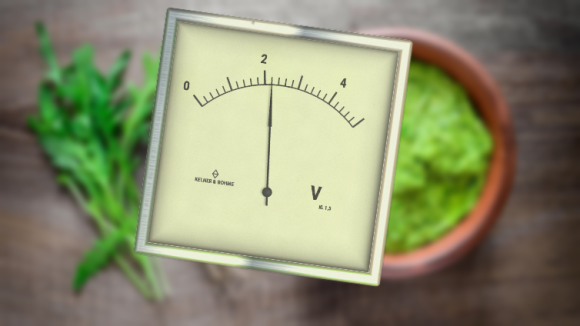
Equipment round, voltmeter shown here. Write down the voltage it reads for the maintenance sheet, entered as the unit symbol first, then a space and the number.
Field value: V 2.2
